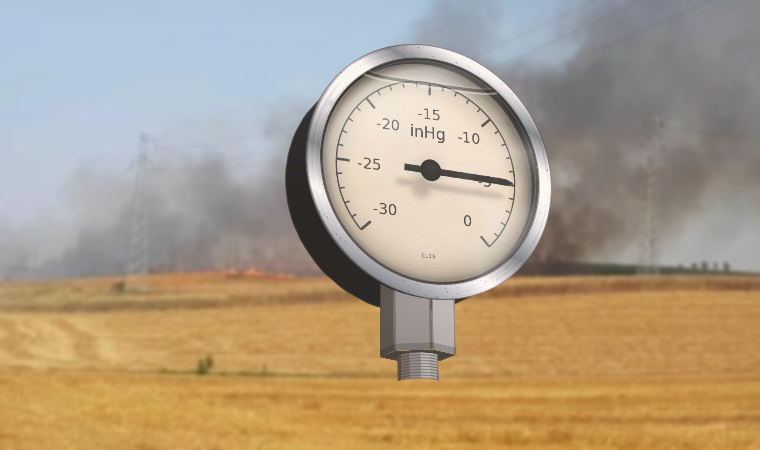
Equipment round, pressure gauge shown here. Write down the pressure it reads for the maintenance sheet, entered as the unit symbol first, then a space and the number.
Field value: inHg -5
